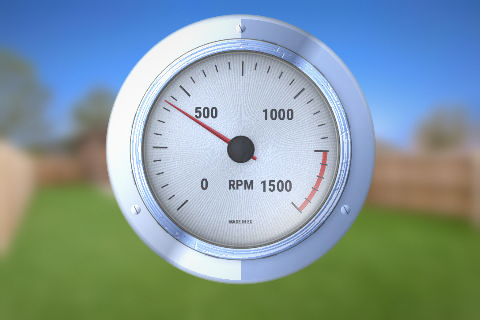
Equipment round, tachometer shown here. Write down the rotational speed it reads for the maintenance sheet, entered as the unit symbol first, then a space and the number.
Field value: rpm 425
